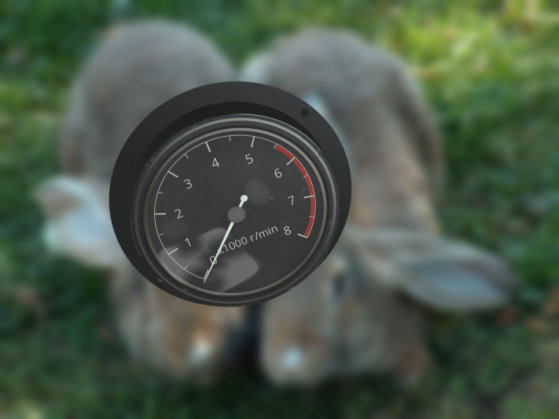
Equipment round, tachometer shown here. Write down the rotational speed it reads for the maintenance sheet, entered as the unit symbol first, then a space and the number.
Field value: rpm 0
